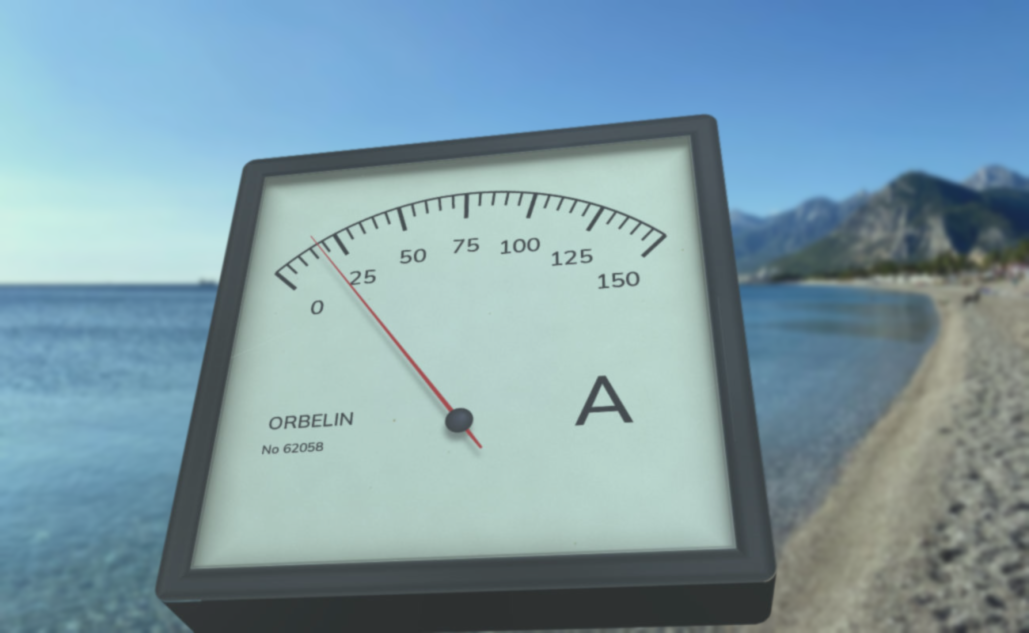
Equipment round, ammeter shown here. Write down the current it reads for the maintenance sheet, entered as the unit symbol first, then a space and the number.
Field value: A 17.5
